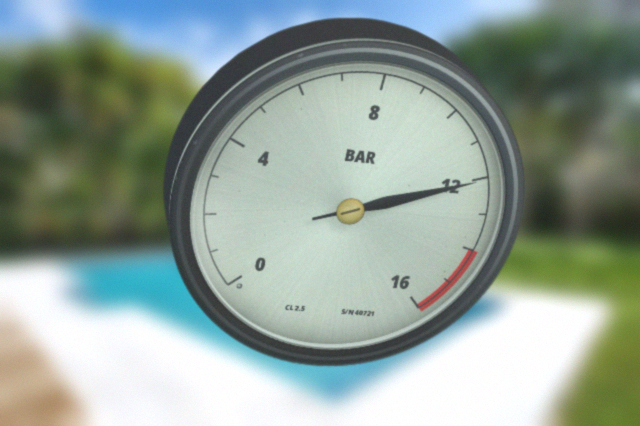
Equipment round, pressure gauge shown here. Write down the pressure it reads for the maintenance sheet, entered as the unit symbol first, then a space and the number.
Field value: bar 12
